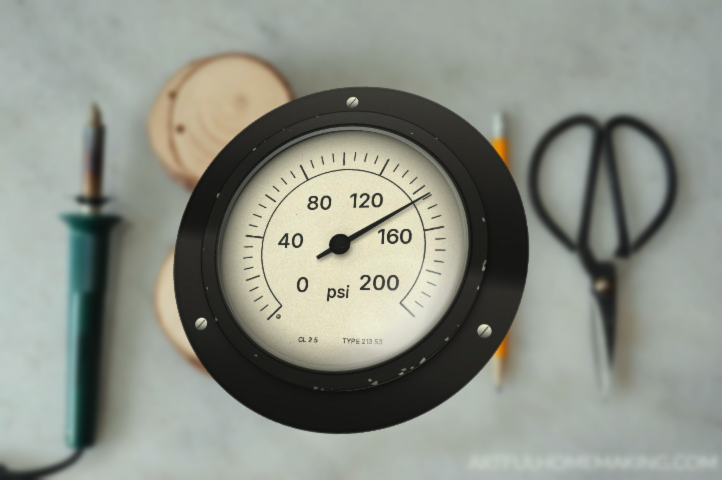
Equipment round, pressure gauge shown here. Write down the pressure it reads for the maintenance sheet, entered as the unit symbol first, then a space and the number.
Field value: psi 145
